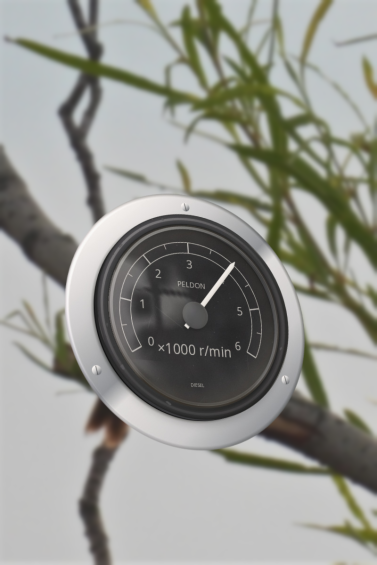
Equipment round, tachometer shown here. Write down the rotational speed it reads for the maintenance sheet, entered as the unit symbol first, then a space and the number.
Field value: rpm 4000
